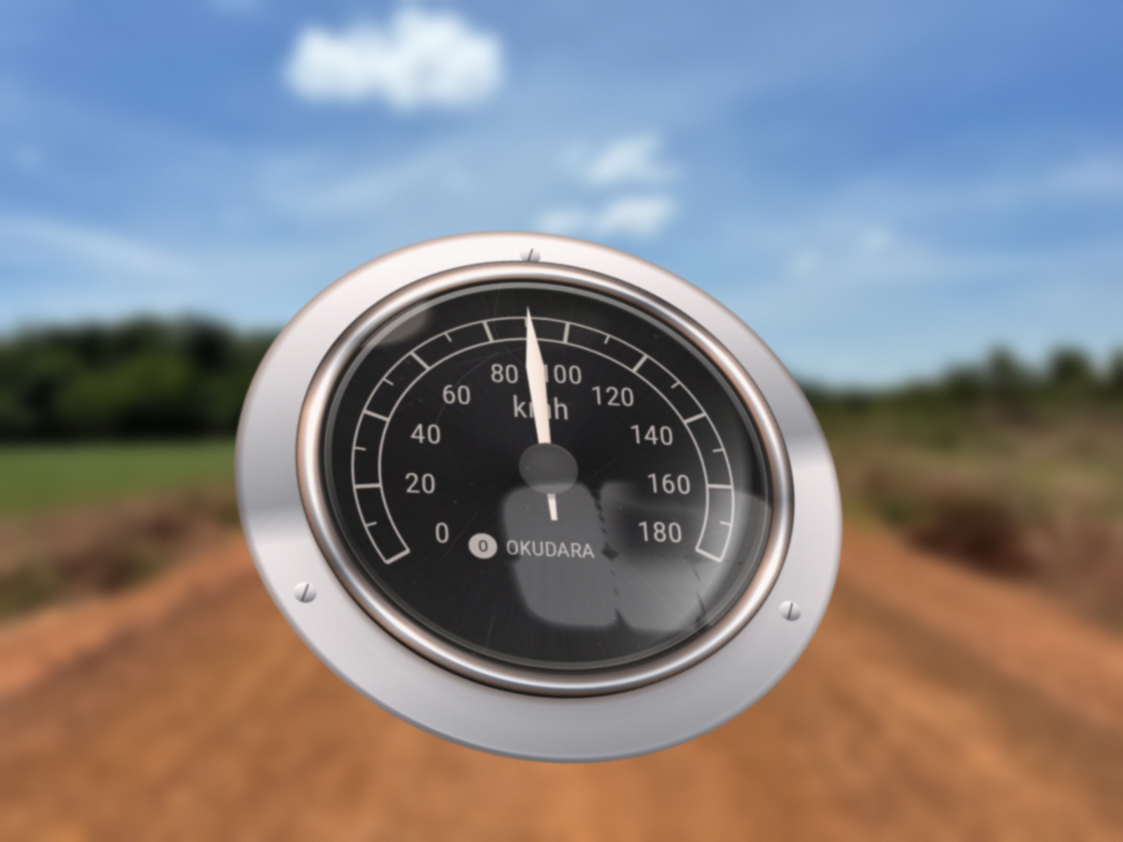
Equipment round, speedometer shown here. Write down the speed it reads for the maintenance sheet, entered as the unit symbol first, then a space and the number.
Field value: km/h 90
